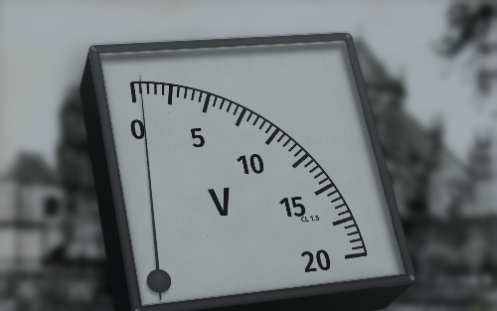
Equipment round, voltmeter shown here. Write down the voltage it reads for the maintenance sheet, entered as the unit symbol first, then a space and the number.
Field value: V 0.5
